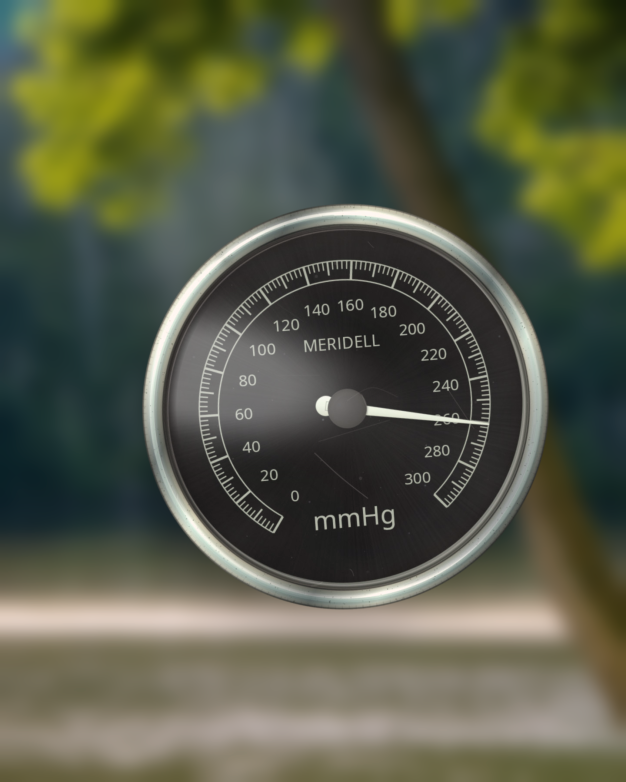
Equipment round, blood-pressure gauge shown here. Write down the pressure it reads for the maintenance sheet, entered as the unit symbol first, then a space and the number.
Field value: mmHg 260
